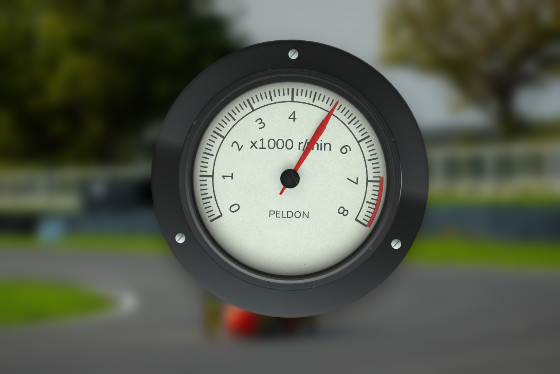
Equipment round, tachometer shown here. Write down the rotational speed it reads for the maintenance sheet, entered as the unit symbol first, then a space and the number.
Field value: rpm 5000
